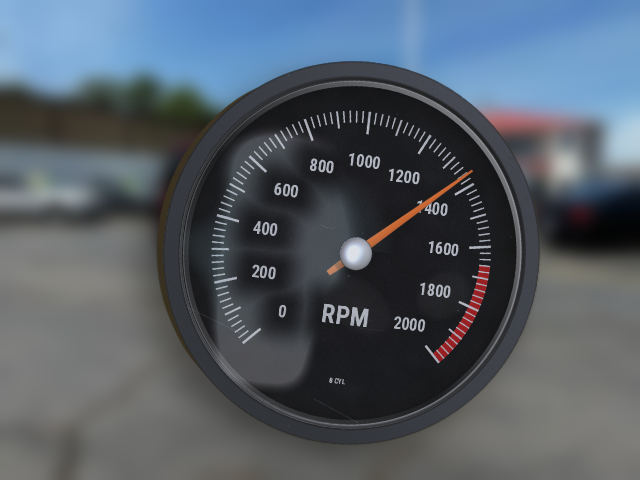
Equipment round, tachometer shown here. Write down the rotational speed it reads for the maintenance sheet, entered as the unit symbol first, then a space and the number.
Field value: rpm 1360
